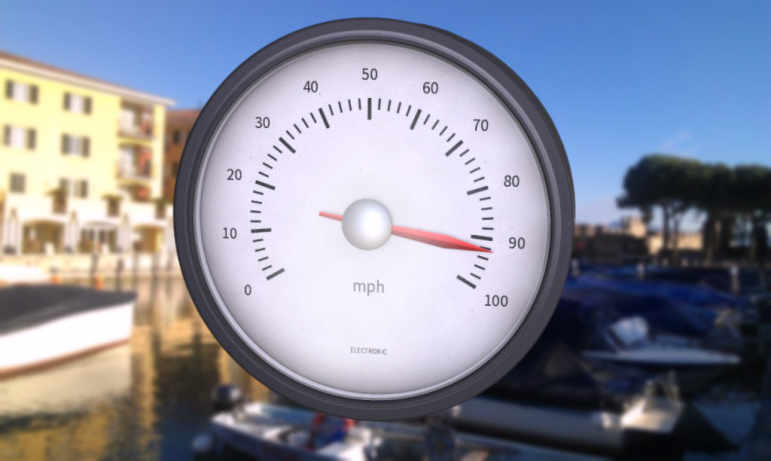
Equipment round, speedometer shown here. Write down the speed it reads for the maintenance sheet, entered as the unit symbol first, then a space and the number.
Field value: mph 92
